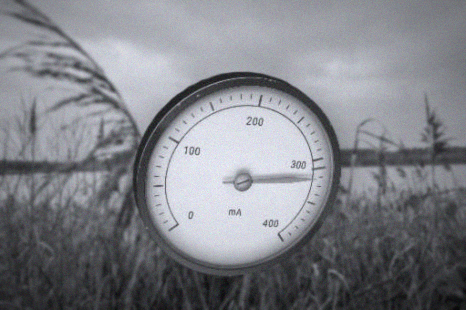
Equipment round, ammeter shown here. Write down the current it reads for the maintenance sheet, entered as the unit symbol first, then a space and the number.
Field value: mA 320
